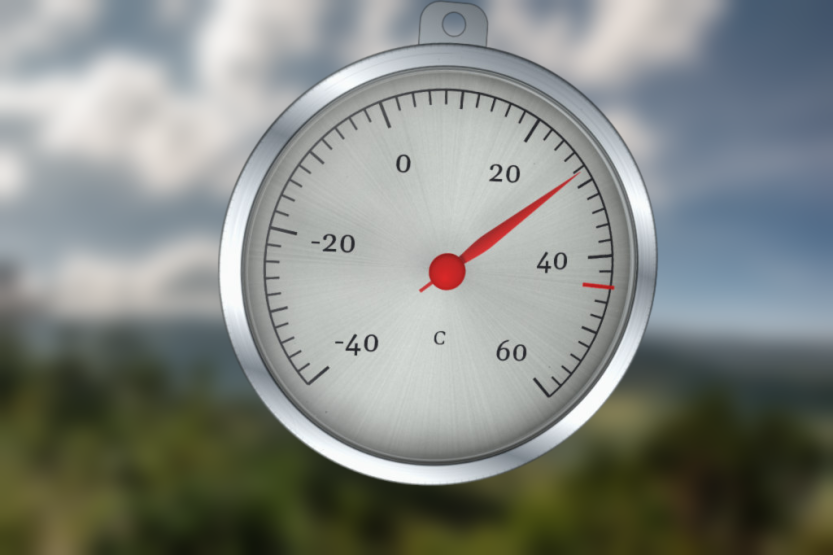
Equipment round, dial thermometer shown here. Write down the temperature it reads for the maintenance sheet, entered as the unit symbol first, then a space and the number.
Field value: °C 28
